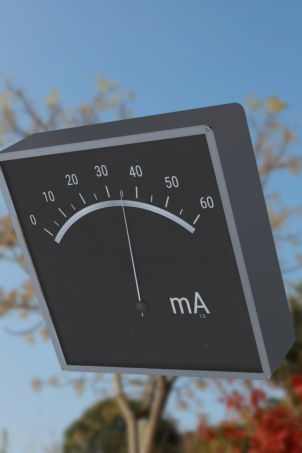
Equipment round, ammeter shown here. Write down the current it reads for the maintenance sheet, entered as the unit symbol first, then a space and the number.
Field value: mA 35
